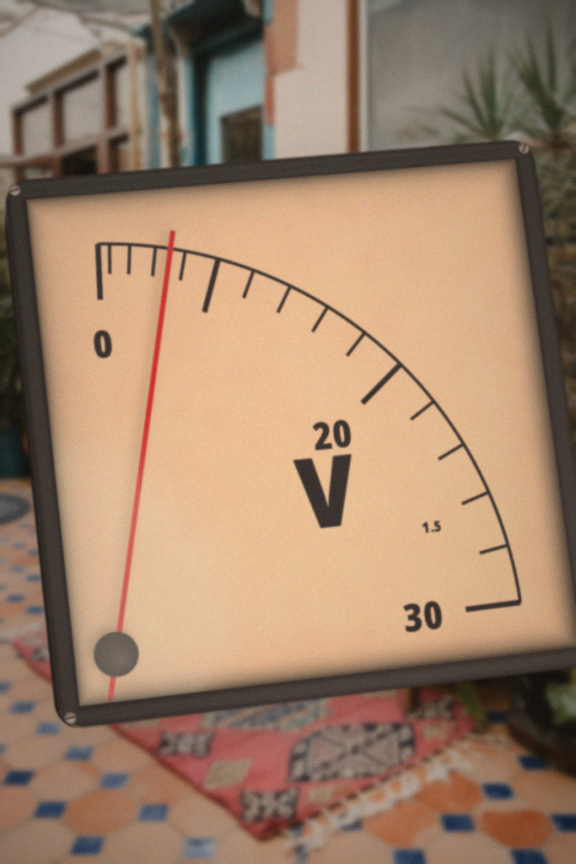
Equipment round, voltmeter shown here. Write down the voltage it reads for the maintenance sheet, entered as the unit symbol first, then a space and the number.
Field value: V 7
